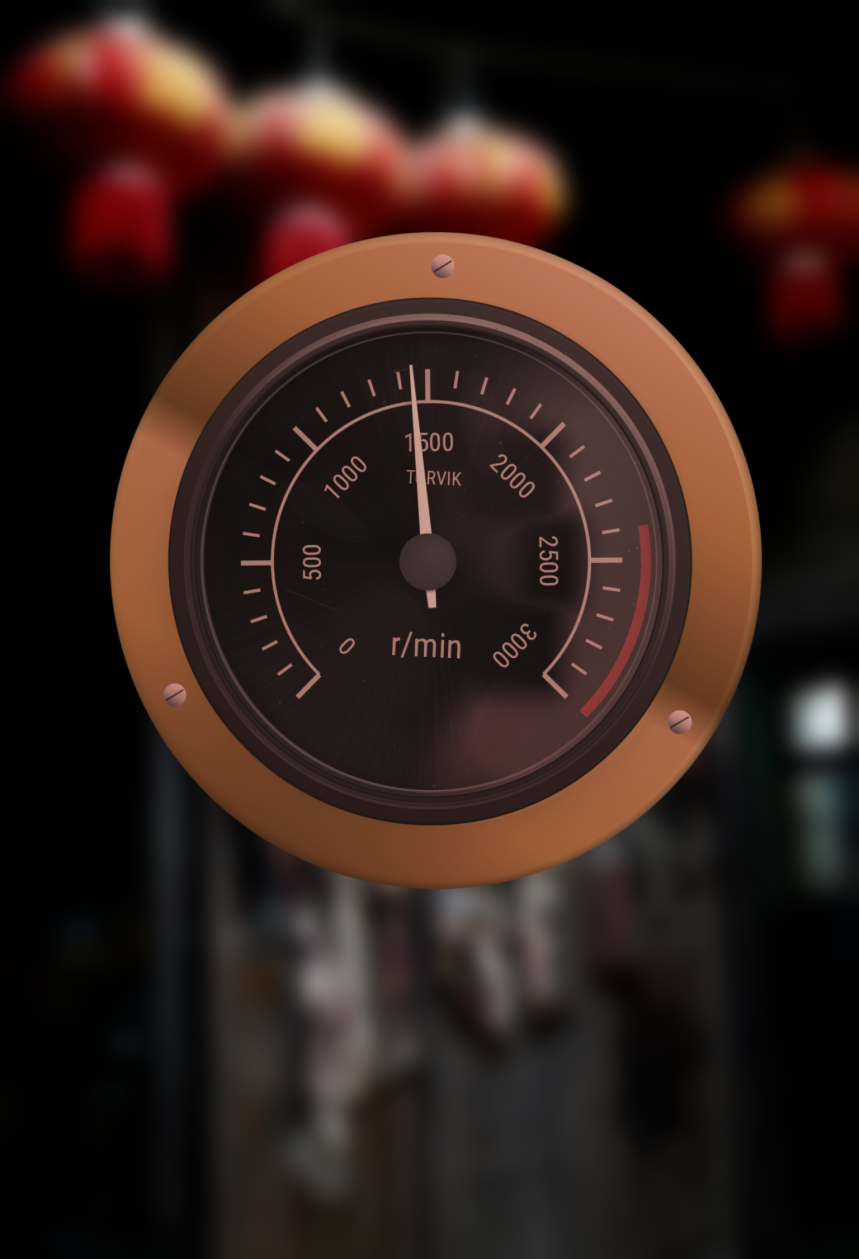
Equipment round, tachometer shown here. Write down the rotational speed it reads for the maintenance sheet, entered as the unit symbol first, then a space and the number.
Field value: rpm 1450
